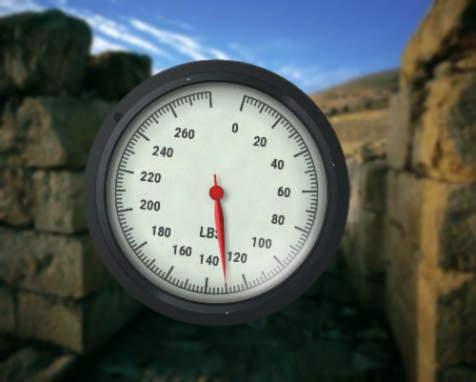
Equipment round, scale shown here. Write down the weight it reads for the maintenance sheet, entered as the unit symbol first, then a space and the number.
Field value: lb 130
